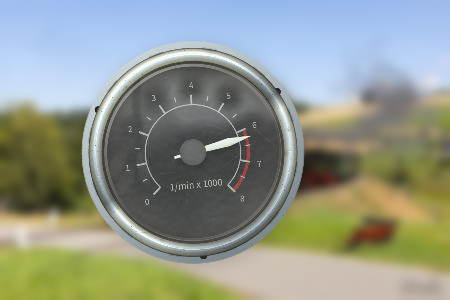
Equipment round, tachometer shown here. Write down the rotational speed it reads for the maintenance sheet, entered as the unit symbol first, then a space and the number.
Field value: rpm 6250
